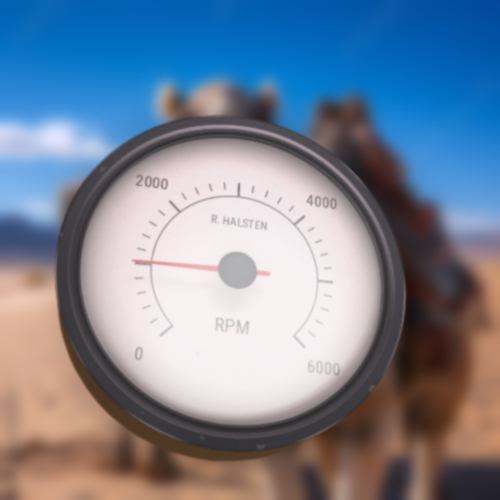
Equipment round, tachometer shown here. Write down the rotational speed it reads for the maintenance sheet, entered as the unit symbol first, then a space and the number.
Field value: rpm 1000
